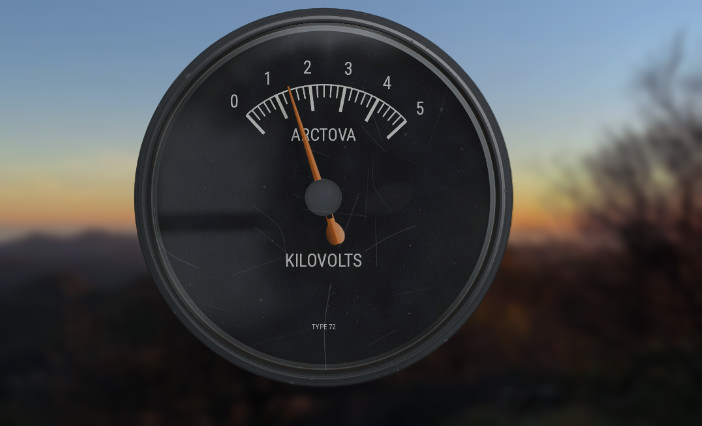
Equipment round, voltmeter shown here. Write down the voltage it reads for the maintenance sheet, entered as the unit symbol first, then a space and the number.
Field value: kV 1.4
